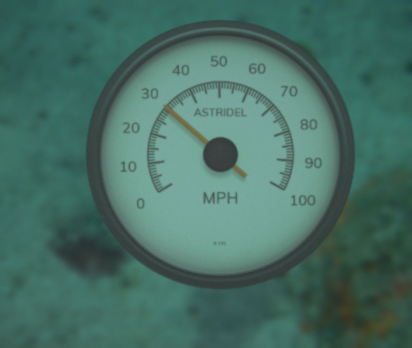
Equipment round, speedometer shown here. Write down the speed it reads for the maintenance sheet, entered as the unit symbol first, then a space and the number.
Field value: mph 30
